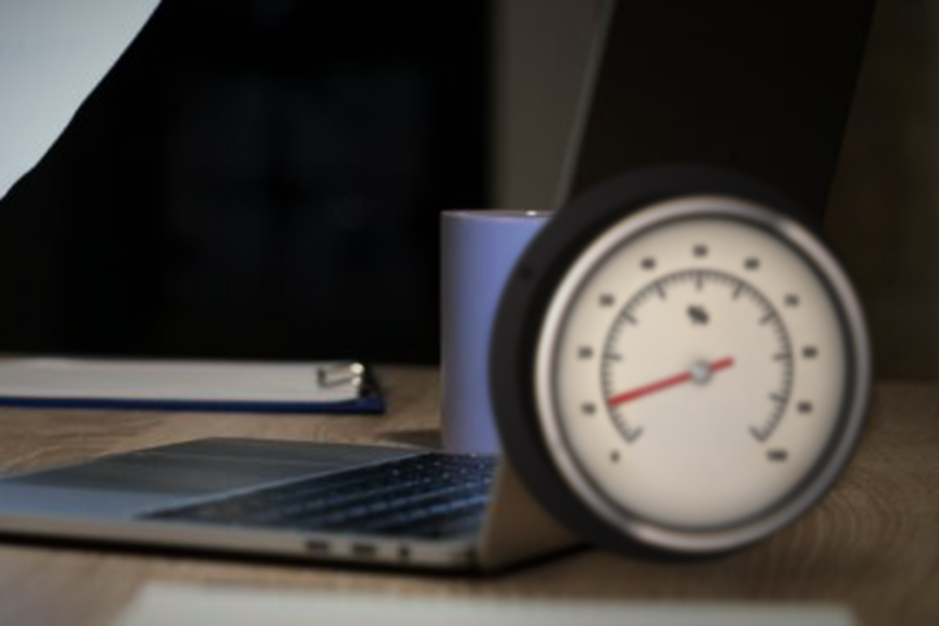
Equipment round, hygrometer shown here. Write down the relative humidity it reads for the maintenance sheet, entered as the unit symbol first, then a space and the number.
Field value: % 10
